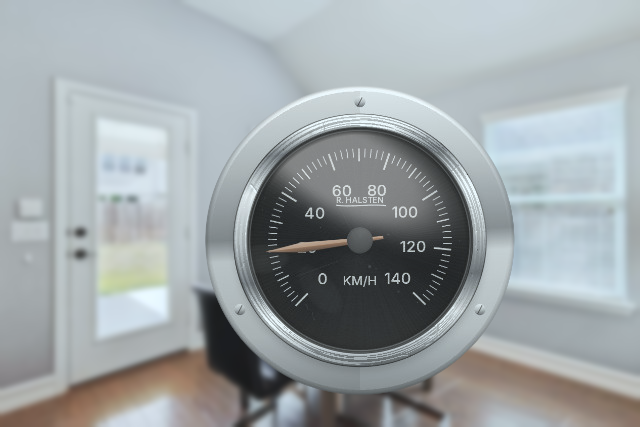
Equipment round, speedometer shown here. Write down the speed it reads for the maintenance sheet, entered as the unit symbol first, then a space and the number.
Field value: km/h 20
